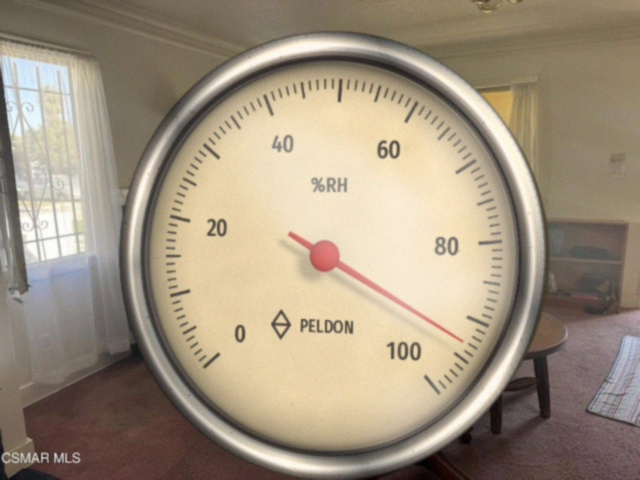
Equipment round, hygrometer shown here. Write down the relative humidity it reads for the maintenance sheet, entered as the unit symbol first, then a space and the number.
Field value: % 93
